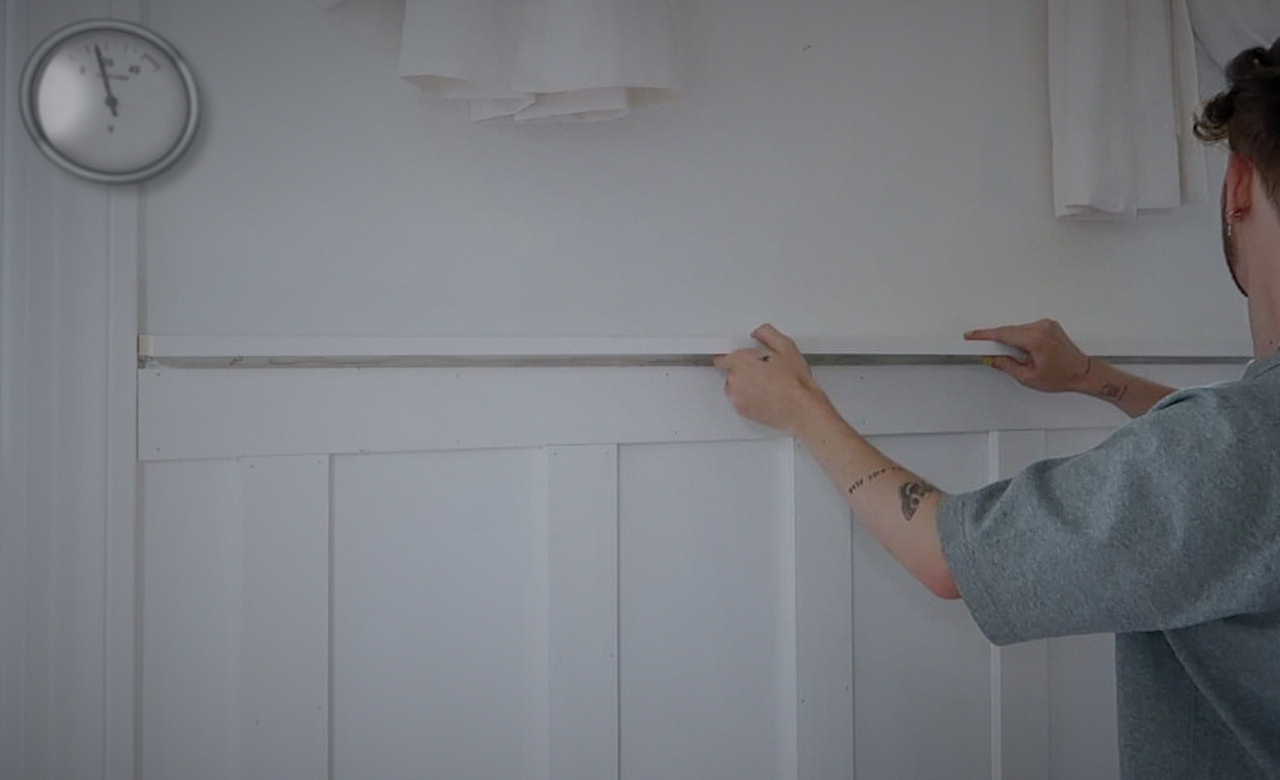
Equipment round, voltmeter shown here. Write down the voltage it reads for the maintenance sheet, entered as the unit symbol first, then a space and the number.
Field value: V 15
